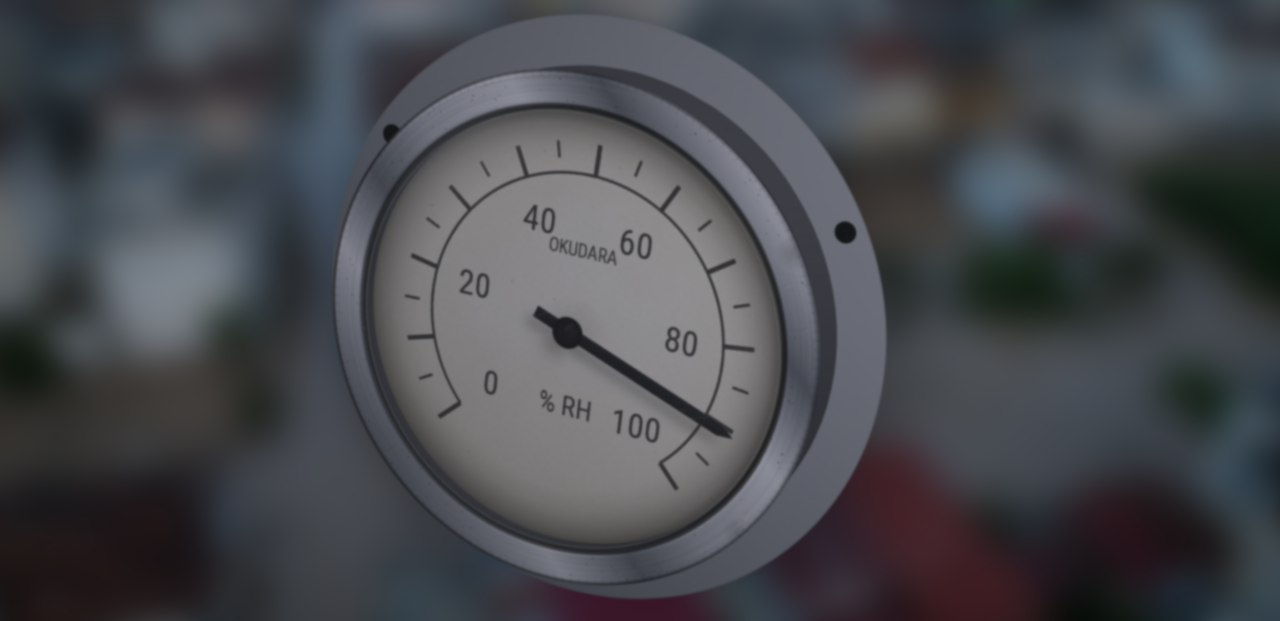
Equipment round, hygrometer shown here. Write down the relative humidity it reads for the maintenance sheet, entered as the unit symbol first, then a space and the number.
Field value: % 90
